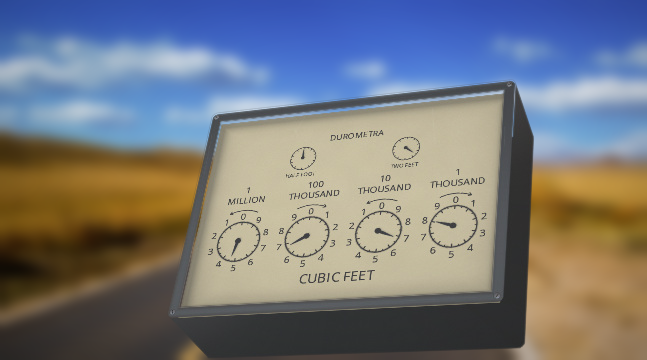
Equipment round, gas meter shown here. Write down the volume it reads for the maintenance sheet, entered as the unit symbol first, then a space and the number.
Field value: ft³ 466800
